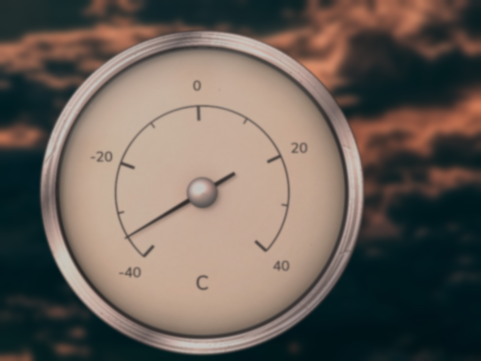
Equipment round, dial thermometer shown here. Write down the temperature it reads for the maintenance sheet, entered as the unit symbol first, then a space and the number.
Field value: °C -35
